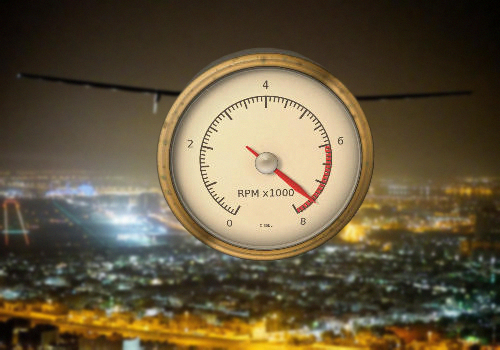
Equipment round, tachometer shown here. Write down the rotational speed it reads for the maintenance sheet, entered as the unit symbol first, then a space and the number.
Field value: rpm 7500
